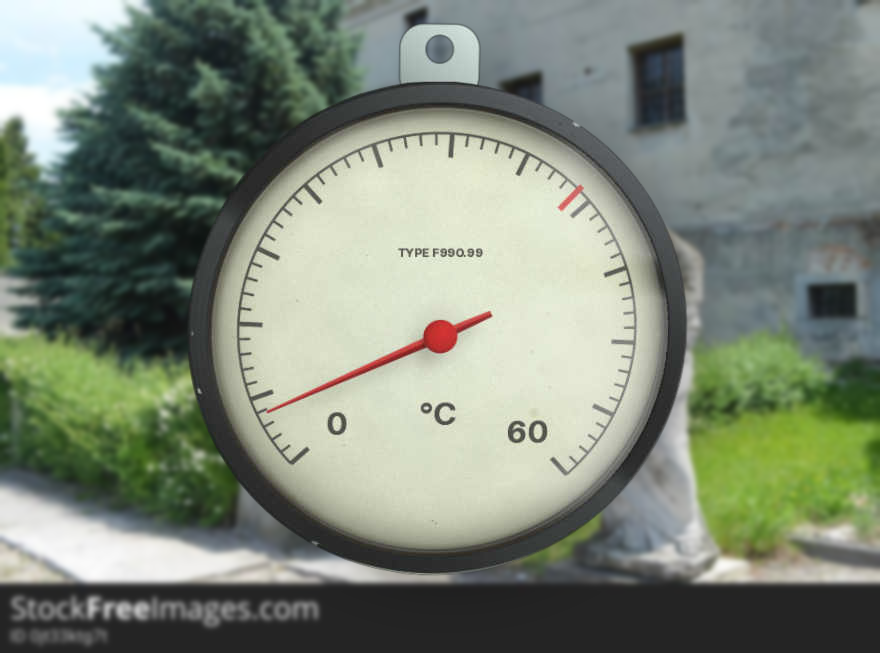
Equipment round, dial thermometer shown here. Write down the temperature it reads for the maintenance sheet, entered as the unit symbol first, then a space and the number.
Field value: °C 4
